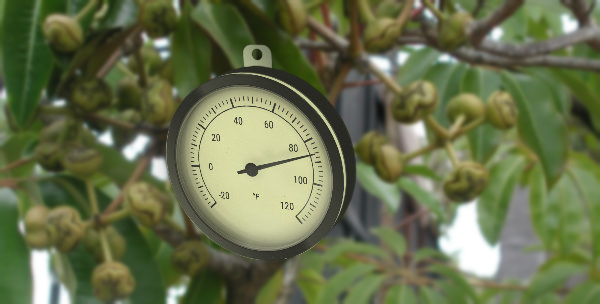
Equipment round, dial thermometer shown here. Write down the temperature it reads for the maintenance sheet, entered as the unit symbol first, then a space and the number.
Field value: °F 86
